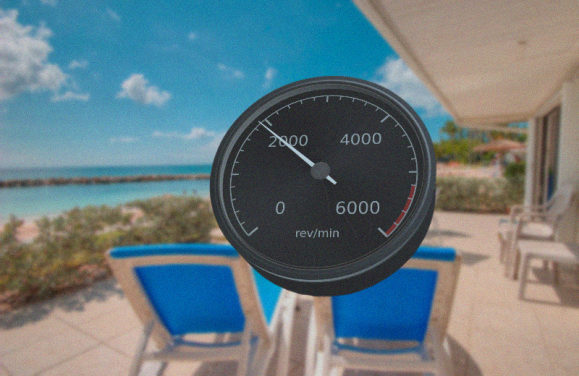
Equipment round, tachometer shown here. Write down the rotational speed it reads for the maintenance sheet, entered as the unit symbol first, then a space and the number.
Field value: rpm 1900
